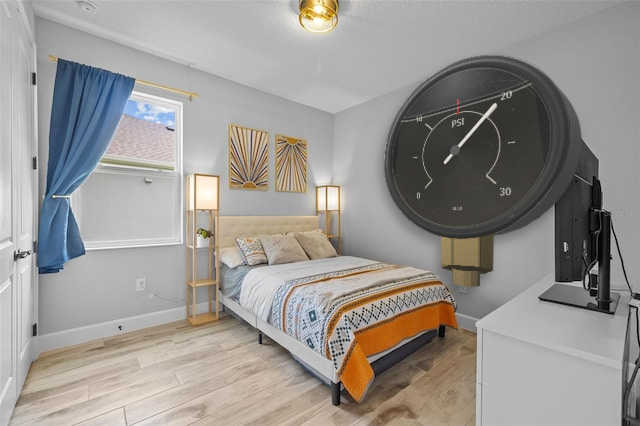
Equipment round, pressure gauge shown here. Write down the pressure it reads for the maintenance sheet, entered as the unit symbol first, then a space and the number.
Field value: psi 20
